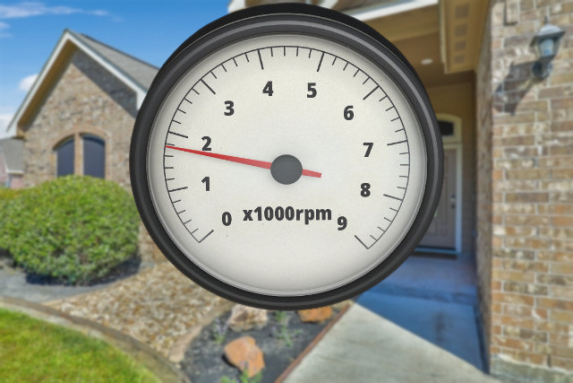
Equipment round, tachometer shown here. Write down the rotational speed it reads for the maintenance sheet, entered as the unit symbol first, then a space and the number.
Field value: rpm 1800
